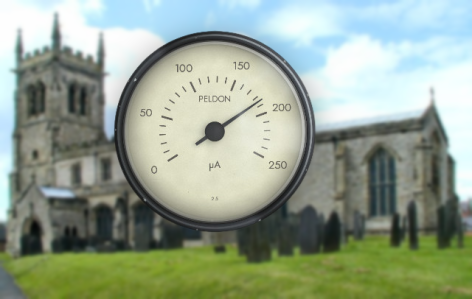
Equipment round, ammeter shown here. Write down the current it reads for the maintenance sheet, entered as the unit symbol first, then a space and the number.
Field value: µA 185
